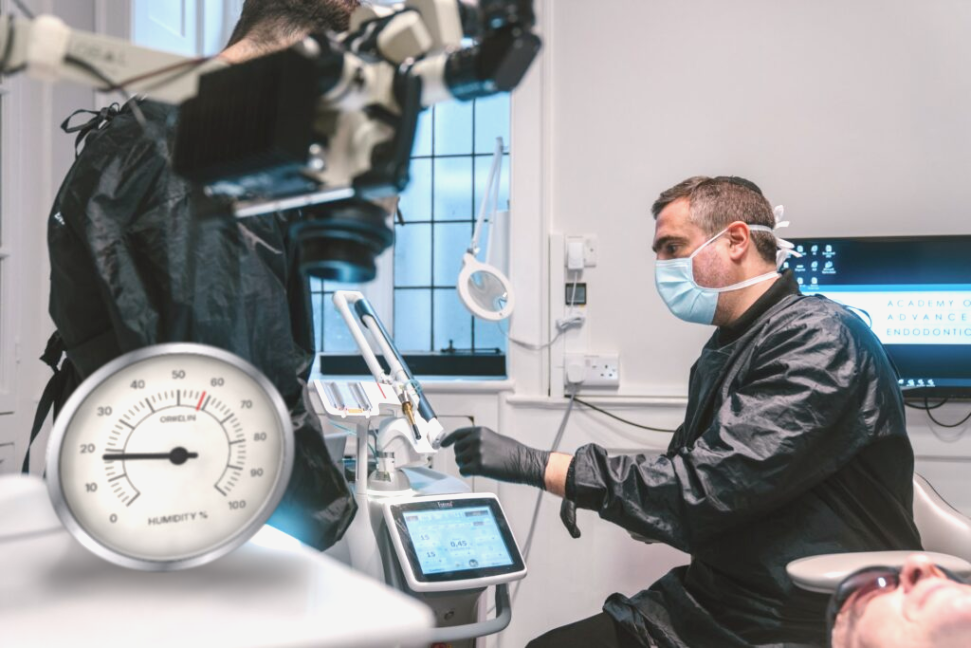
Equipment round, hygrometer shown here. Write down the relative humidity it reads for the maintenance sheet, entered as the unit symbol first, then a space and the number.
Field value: % 18
